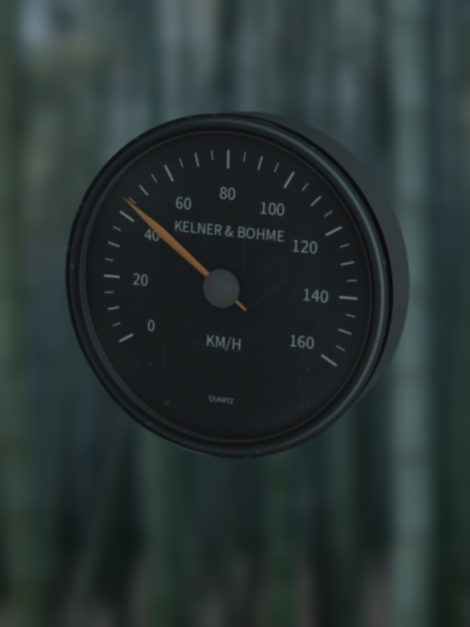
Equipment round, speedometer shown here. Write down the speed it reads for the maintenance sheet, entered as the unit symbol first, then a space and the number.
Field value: km/h 45
